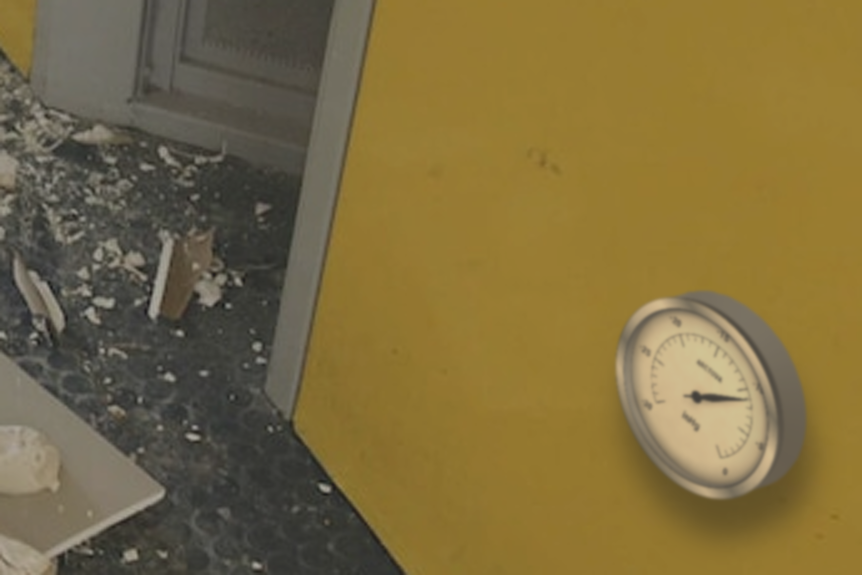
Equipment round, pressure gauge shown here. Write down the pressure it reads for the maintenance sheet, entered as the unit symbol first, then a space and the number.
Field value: inHg -9
